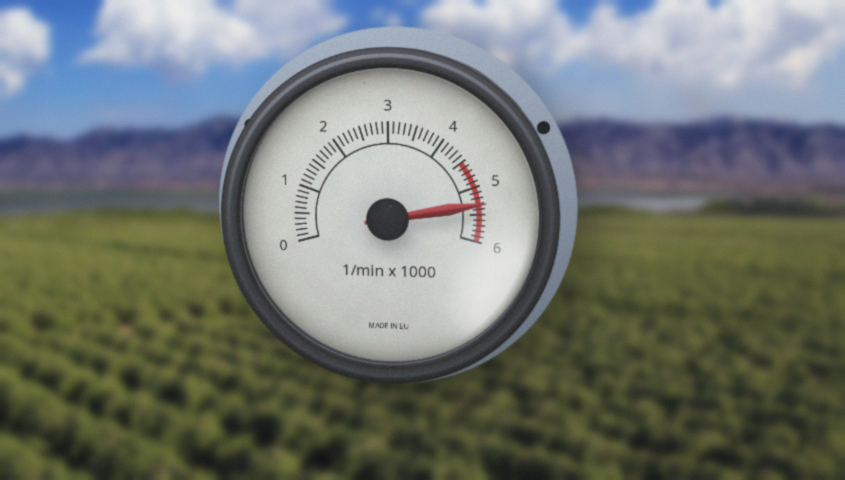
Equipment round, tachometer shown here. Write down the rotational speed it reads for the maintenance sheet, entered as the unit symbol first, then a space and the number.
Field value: rpm 5300
